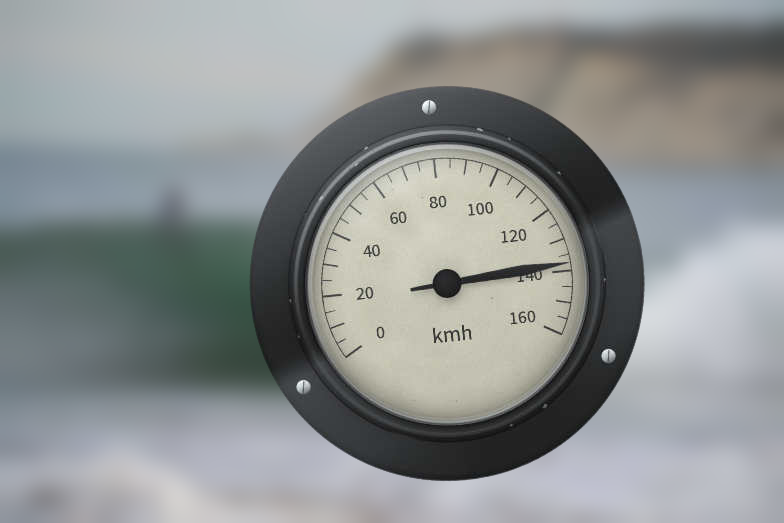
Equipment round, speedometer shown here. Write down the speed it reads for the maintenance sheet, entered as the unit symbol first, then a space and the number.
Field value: km/h 137.5
